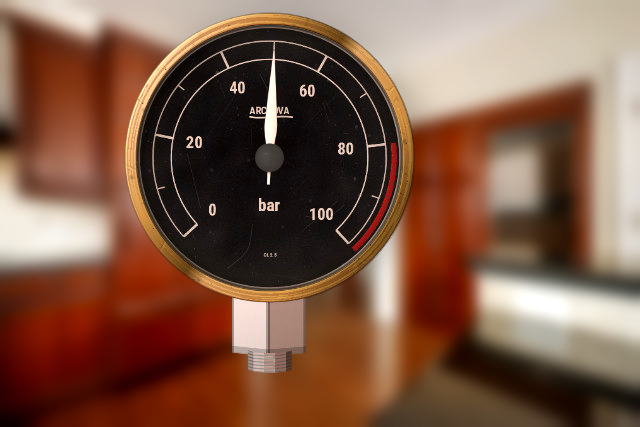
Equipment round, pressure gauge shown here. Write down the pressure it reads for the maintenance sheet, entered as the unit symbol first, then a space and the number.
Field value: bar 50
